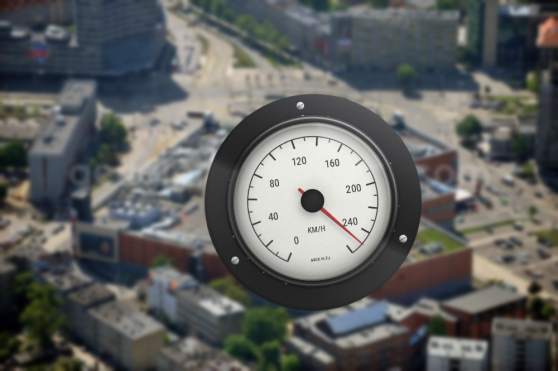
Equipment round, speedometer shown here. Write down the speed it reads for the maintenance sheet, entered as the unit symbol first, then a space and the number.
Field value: km/h 250
